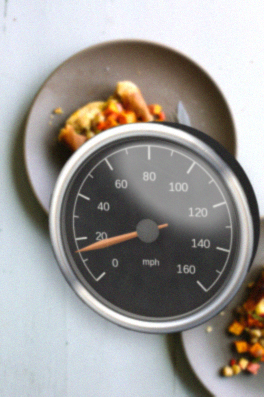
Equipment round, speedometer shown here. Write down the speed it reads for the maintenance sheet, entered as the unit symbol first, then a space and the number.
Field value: mph 15
